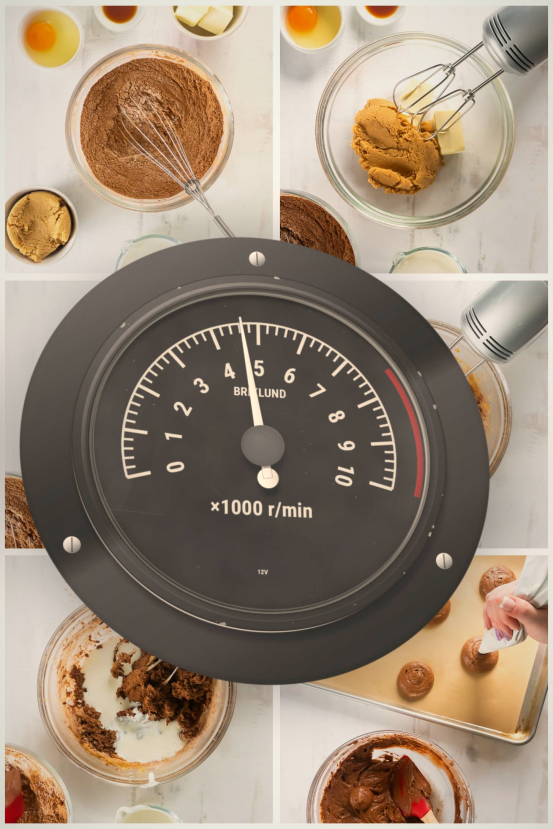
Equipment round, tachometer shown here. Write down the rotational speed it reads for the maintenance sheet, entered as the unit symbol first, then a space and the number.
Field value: rpm 4600
